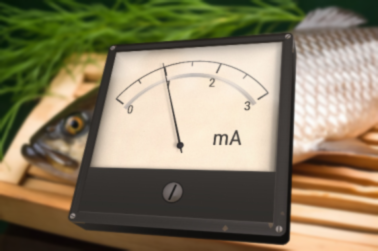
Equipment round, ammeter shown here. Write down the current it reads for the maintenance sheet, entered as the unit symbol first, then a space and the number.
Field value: mA 1
